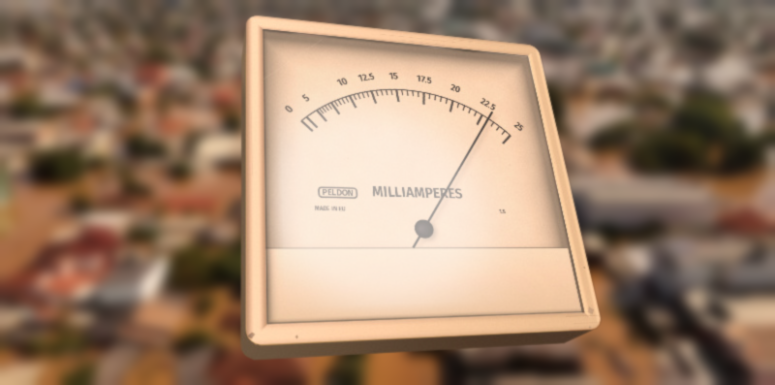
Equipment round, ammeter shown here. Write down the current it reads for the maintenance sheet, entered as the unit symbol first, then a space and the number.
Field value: mA 23
